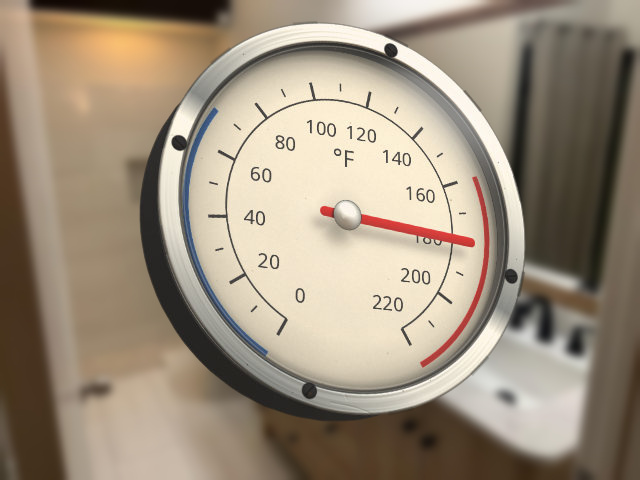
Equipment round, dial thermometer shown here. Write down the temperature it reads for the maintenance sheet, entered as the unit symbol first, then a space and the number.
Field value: °F 180
